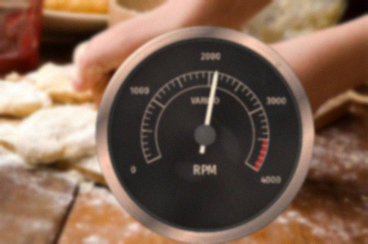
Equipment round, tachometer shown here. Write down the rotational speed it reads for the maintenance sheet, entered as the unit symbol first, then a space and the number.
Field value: rpm 2100
